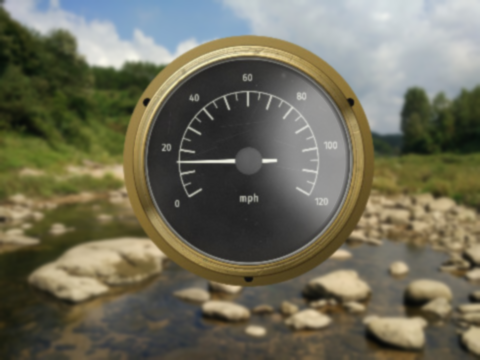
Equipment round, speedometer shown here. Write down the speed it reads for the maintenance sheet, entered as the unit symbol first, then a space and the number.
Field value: mph 15
